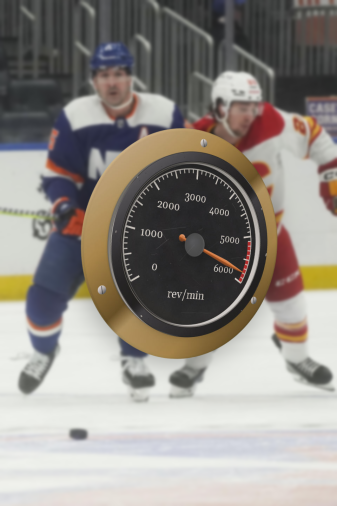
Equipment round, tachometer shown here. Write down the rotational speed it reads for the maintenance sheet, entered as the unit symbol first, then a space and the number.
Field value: rpm 5800
